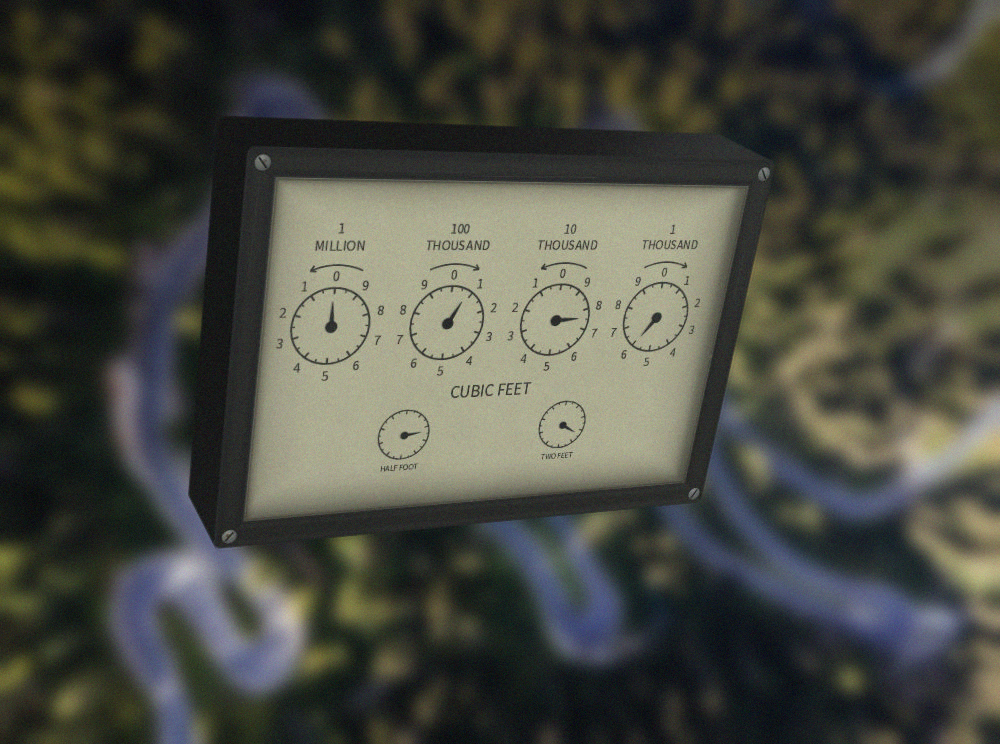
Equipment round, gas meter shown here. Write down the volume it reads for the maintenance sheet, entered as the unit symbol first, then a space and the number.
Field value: ft³ 7600
